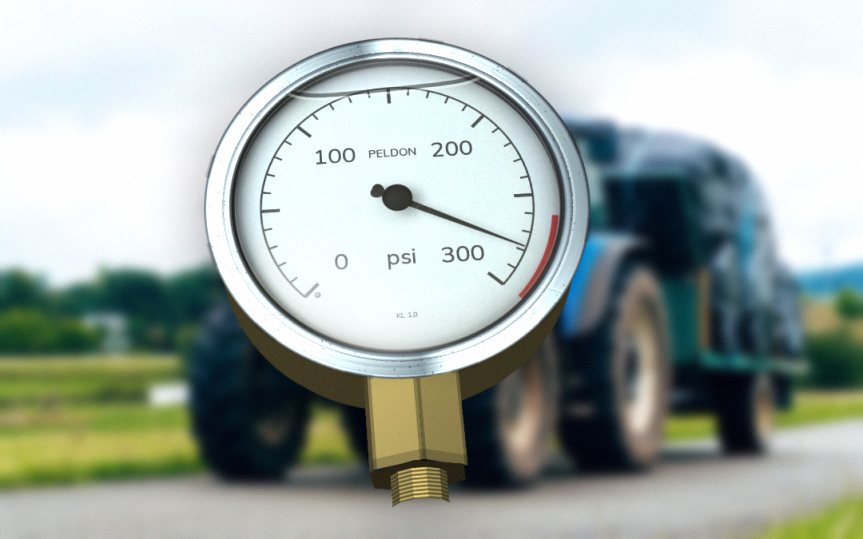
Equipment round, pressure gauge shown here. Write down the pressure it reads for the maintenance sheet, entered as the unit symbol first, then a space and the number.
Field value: psi 280
